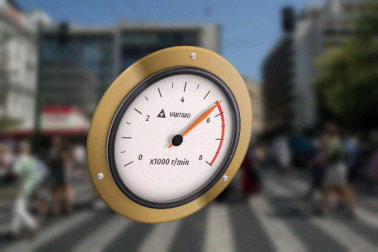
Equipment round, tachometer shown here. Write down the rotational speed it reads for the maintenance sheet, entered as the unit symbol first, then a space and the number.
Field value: rpm 5500
